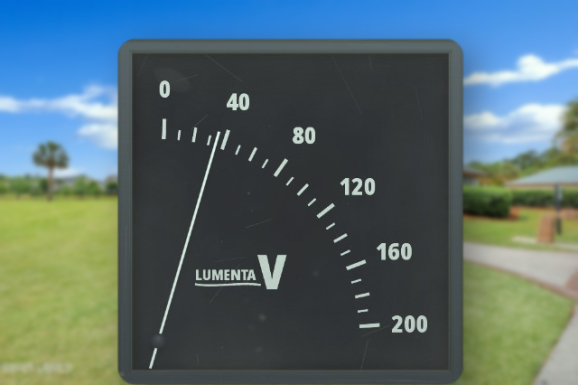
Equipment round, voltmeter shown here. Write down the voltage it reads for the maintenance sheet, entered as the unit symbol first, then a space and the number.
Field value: V 35
